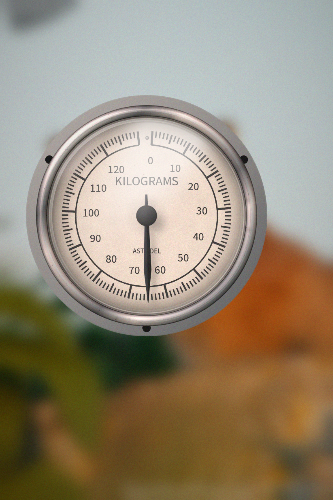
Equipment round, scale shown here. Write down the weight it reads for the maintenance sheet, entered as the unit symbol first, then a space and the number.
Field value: kg 65
